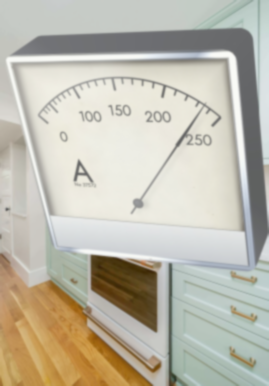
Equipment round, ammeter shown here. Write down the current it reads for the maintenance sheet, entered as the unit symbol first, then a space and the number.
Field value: A 235
